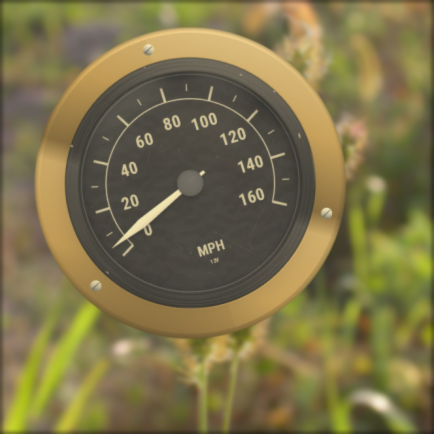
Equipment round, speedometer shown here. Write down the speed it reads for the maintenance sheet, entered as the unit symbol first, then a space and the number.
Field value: mph 5
